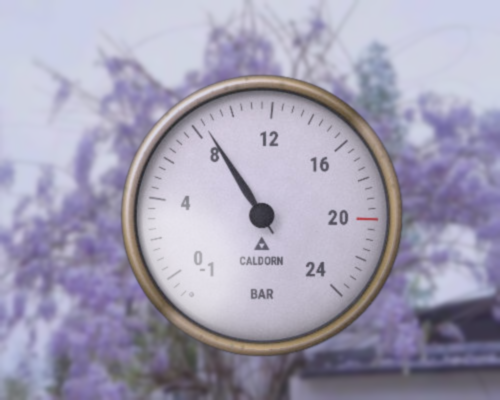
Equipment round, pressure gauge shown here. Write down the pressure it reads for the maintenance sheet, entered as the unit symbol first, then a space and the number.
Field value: bar 8.5
